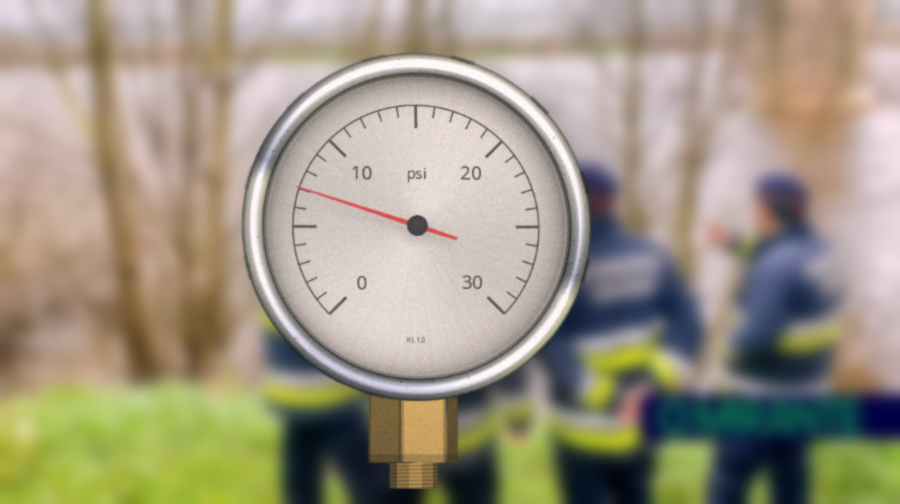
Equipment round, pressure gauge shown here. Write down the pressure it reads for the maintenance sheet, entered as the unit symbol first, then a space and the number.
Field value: psi 7
